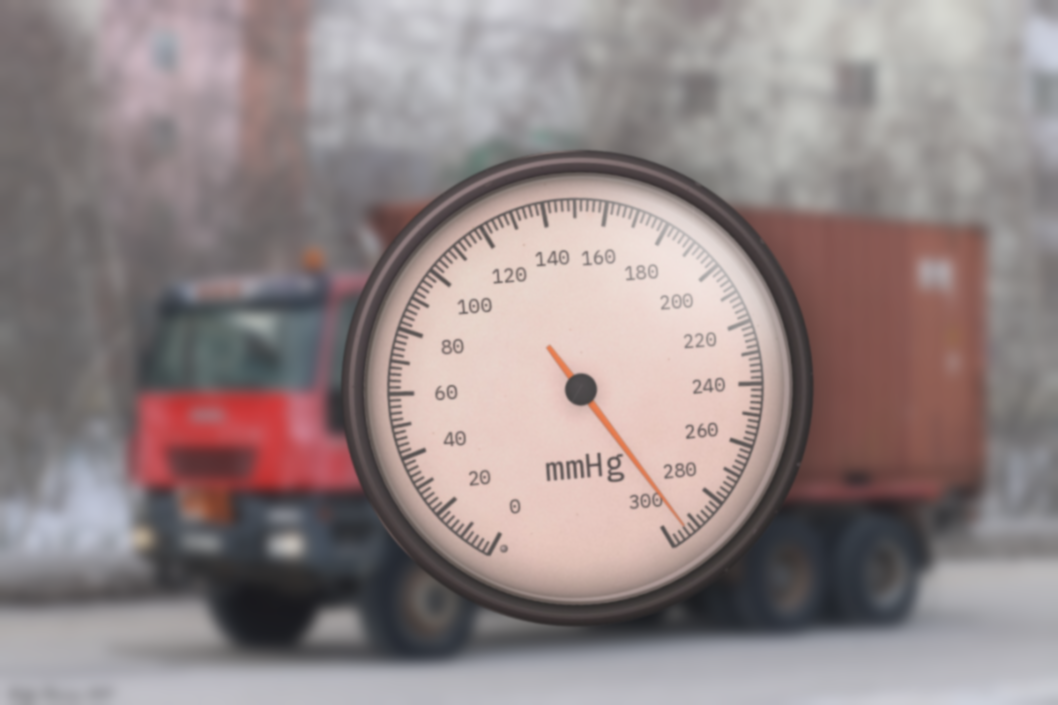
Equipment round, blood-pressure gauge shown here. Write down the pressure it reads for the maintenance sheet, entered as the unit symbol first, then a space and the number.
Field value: mmHg 294
